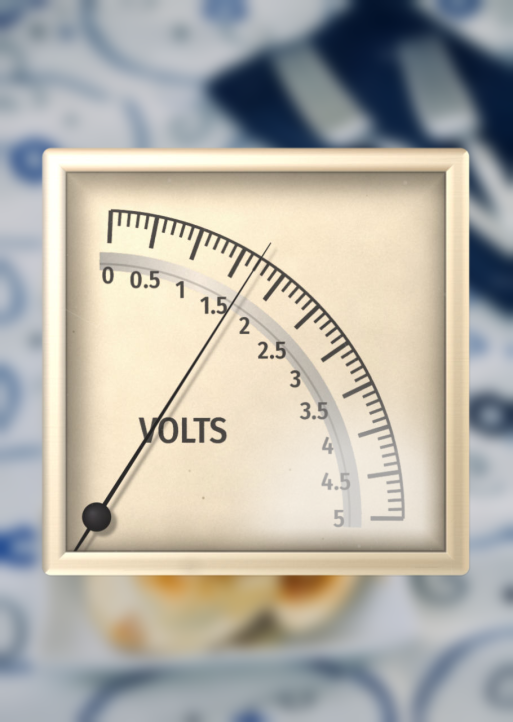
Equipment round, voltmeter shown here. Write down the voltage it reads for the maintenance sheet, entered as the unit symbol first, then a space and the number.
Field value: V 1.7
